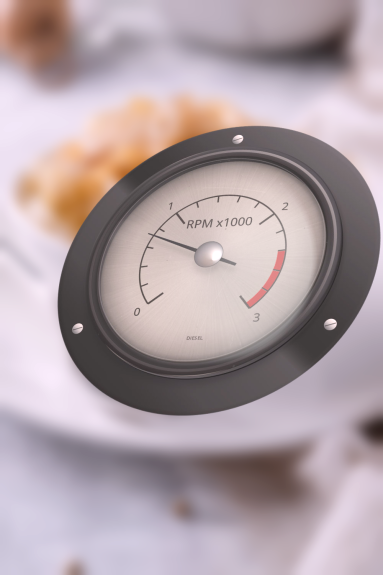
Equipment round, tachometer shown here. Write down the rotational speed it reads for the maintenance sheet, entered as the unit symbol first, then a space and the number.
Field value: rpm 700
